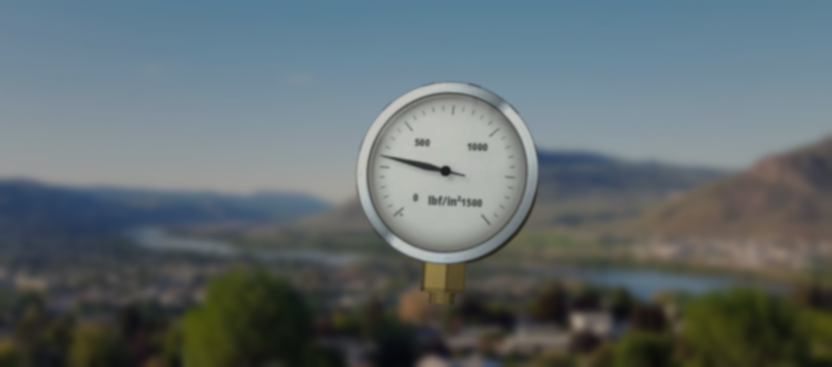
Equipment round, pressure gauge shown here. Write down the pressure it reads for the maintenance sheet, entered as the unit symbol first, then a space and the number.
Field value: psi 300
